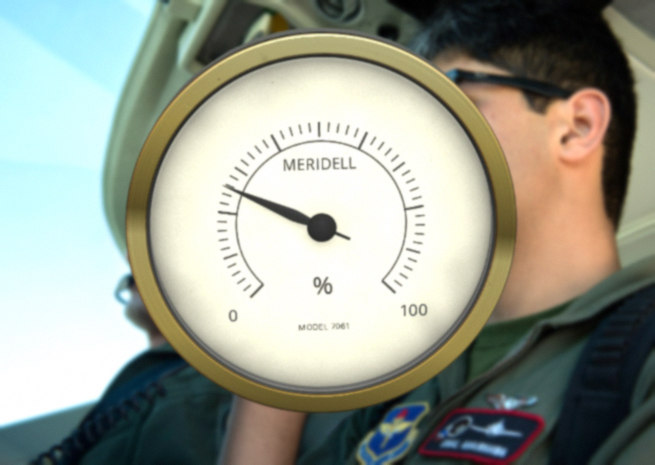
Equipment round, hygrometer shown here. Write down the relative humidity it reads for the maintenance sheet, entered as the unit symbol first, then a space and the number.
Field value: % 26
